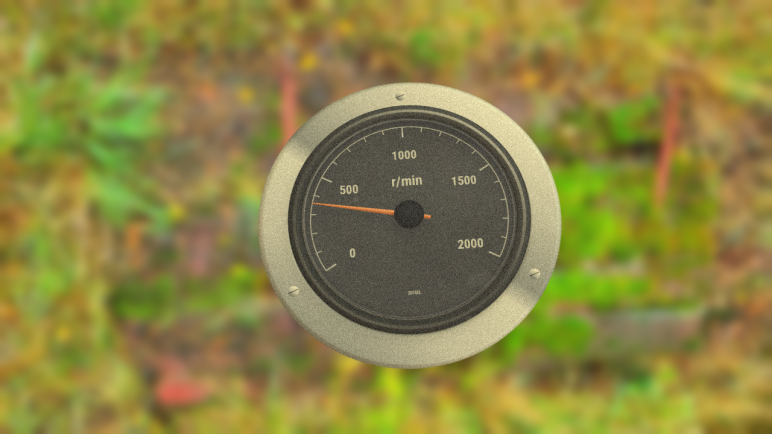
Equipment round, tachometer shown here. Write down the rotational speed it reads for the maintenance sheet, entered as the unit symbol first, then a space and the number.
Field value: rpm 350
